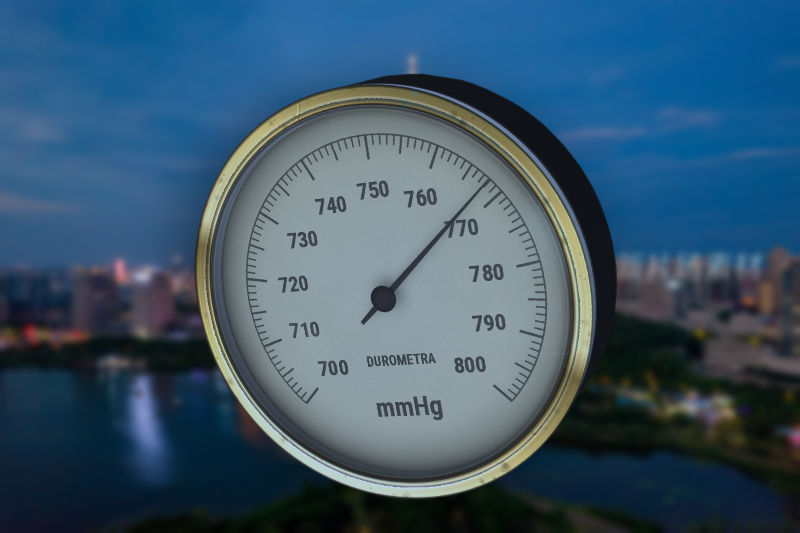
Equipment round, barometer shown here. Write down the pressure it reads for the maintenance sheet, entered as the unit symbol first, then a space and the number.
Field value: mmHg 768
